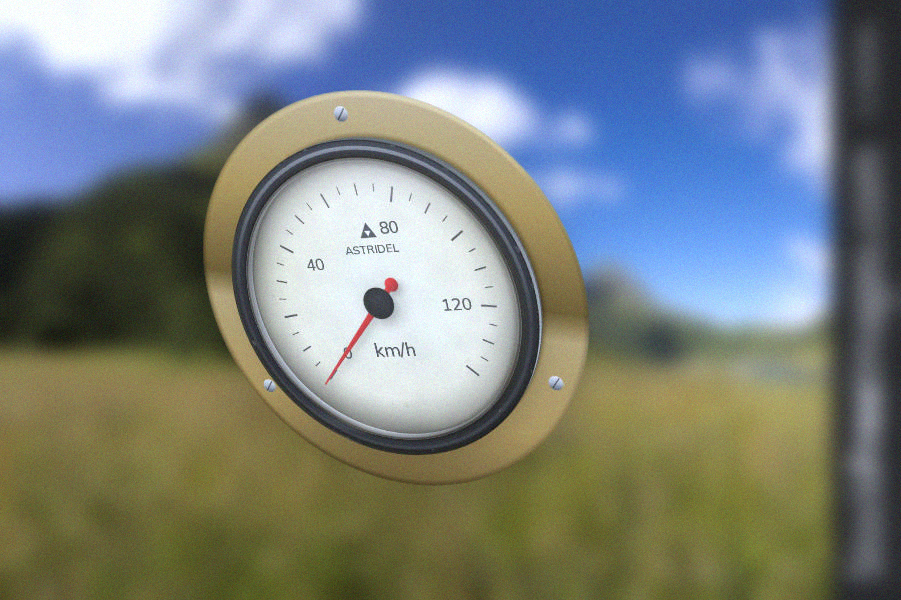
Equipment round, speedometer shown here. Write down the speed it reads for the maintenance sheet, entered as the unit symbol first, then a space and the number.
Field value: km/h 0
